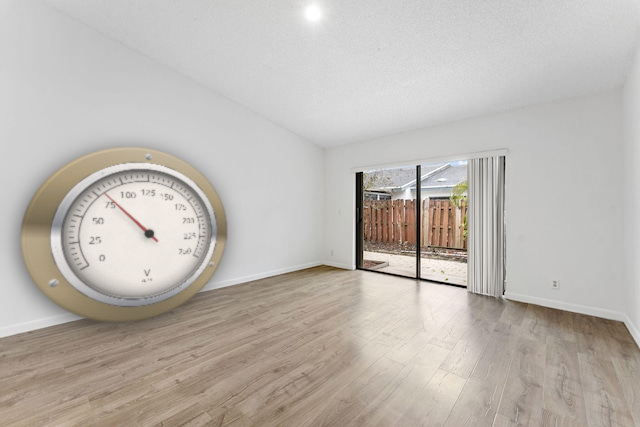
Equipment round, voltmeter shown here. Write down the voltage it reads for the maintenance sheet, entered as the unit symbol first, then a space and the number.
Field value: V 80
